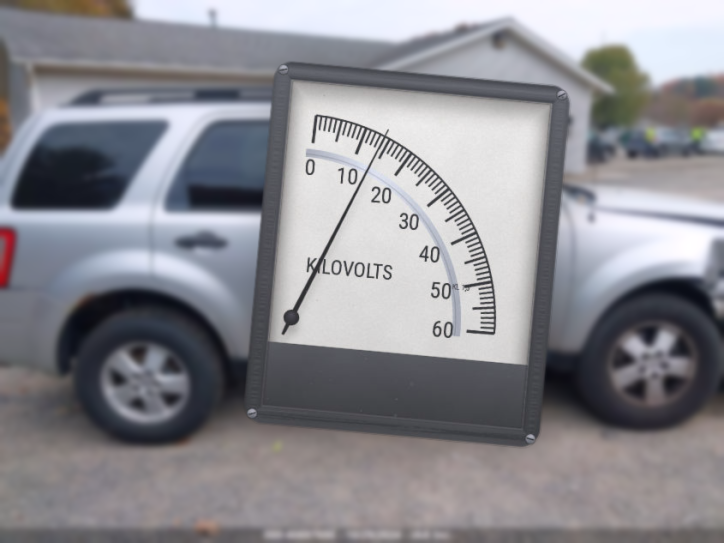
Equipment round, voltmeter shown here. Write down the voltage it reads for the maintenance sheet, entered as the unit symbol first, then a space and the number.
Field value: kV 14
